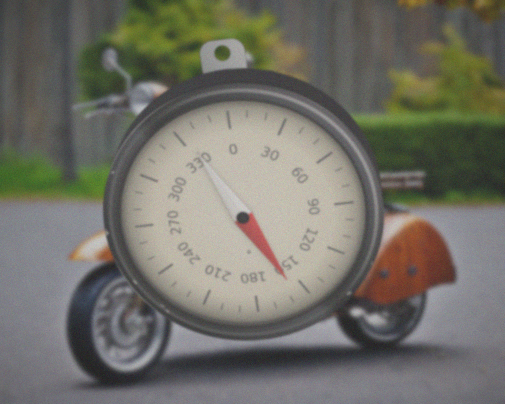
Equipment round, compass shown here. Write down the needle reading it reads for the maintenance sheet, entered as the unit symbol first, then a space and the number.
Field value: ° 155
